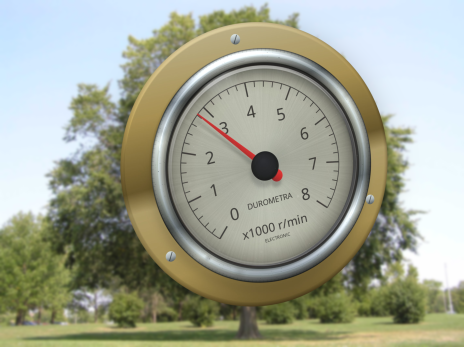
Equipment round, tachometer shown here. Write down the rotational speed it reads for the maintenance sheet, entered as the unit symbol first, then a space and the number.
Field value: rpm 2800
